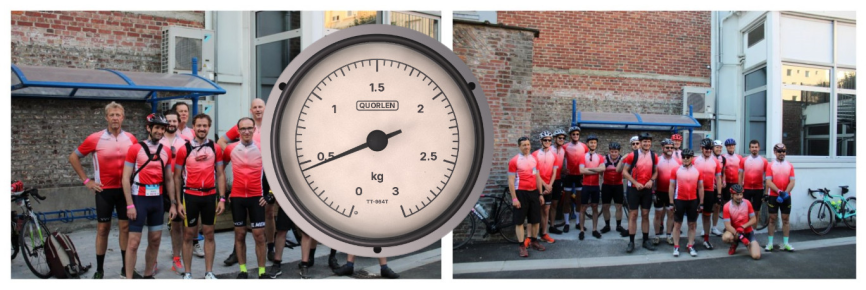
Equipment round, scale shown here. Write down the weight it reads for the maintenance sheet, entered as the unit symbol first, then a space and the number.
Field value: kg 0.45
